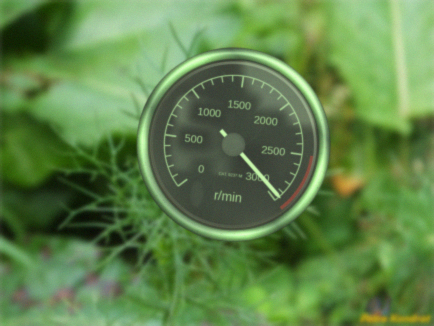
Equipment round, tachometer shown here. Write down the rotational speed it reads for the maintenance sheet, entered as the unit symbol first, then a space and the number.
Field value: rpm 2950
